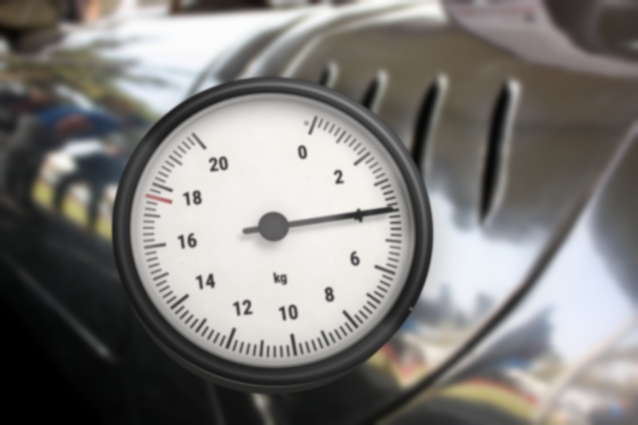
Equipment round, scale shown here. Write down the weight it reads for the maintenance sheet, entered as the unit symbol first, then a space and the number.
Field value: kg 4
